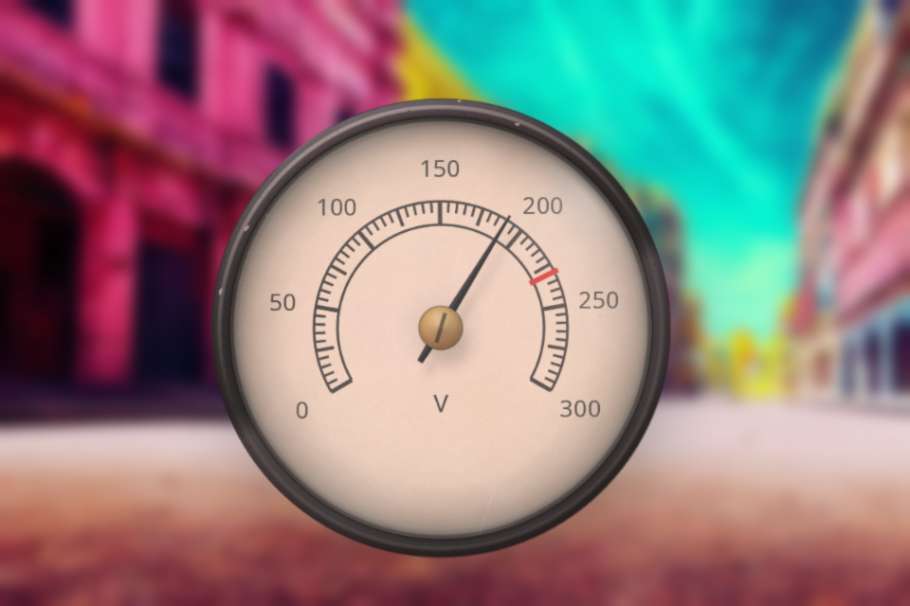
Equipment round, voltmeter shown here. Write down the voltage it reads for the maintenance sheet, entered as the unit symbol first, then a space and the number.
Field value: V 190
